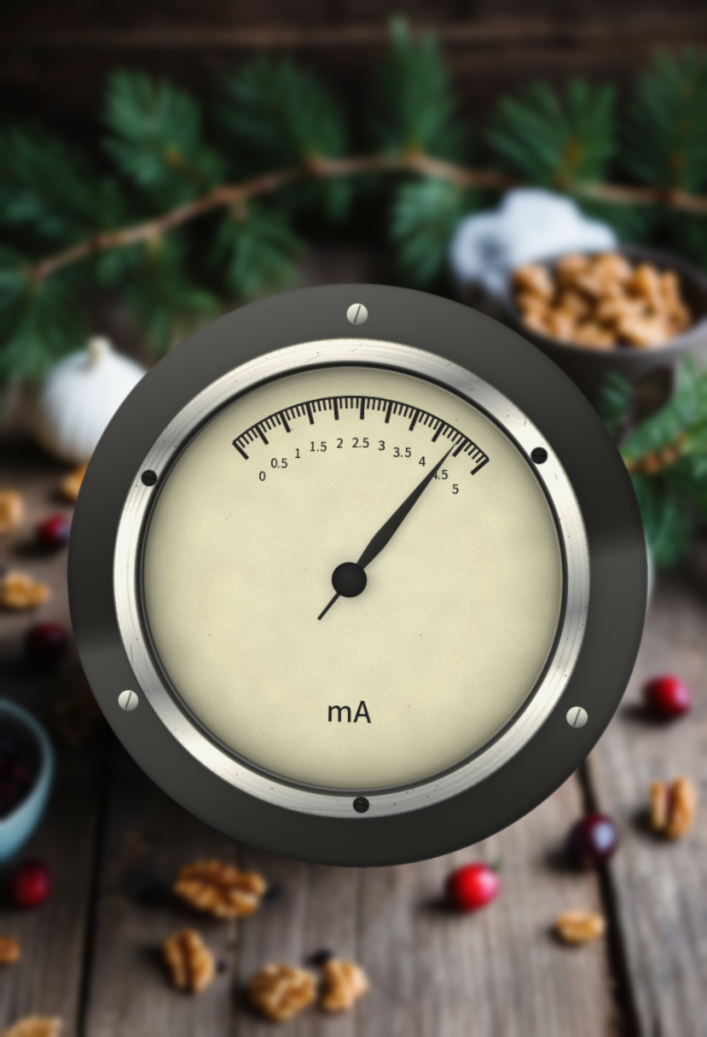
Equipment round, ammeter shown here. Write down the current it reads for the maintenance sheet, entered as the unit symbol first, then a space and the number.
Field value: mA 4.4
